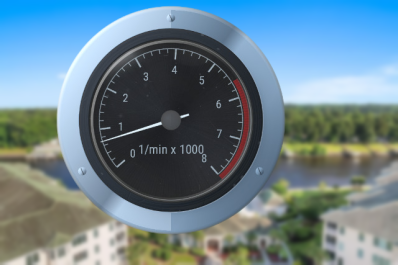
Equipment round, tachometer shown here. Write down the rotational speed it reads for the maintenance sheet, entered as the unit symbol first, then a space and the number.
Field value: rpm 700
